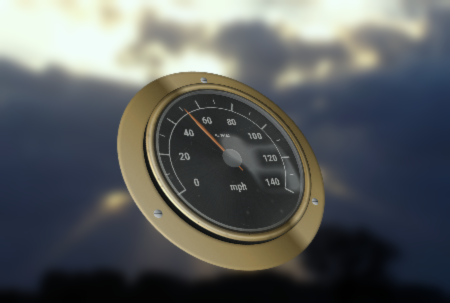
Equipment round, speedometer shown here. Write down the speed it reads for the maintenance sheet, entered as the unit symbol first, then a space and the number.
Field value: mph 50
